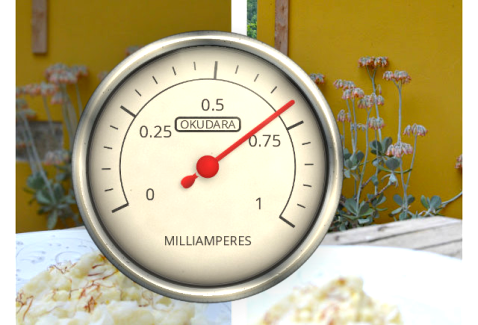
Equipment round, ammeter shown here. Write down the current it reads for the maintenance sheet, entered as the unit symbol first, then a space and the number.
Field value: mA 0.7
